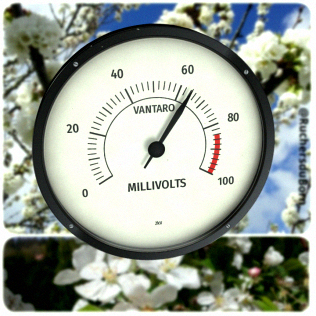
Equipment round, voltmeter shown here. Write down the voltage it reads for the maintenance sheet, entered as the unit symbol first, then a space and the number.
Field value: mV 64
